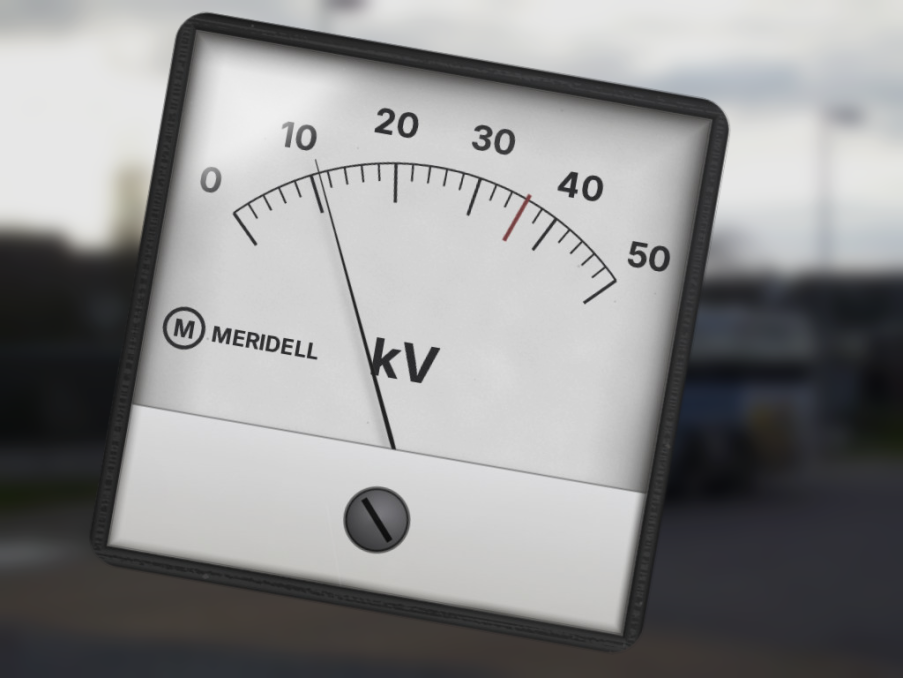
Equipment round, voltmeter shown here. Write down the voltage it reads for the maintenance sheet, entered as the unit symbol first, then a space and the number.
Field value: kV 11
